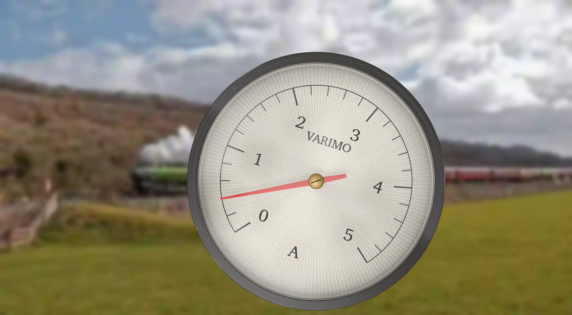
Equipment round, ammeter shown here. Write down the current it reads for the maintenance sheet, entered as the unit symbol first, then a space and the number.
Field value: A 0.4
